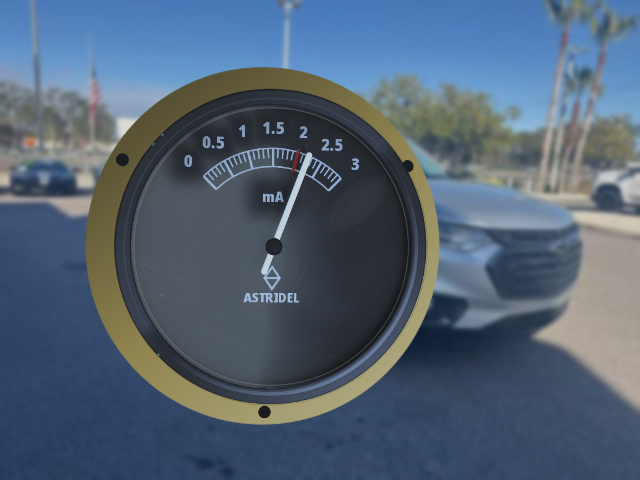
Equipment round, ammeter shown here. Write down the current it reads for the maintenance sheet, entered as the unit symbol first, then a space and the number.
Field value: mA 2.2
